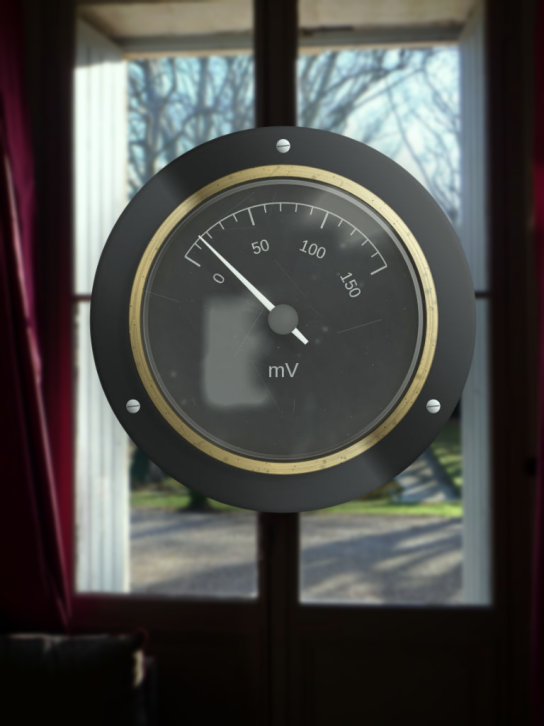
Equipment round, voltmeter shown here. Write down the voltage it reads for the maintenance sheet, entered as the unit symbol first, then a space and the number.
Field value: mV 15
